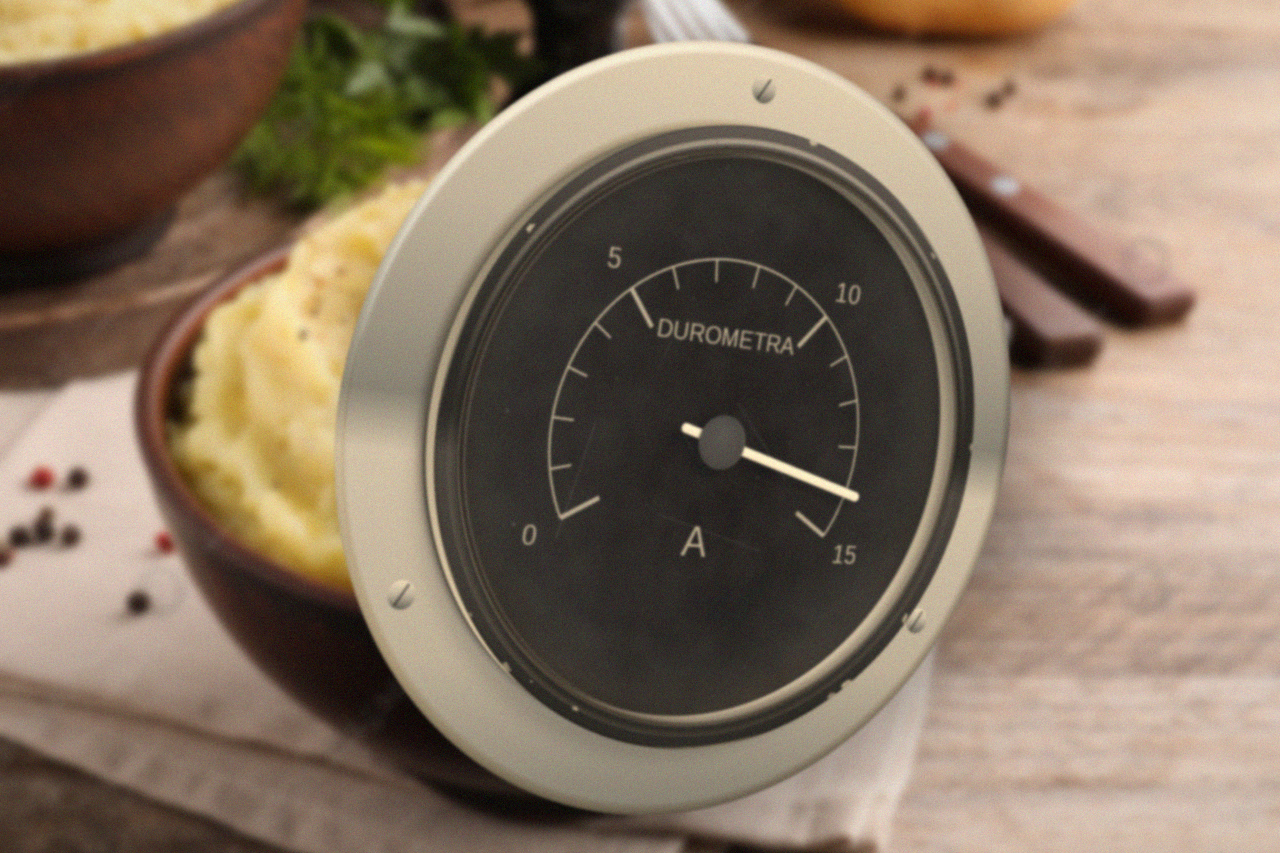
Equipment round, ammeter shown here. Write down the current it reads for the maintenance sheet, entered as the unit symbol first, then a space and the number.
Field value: A 14
